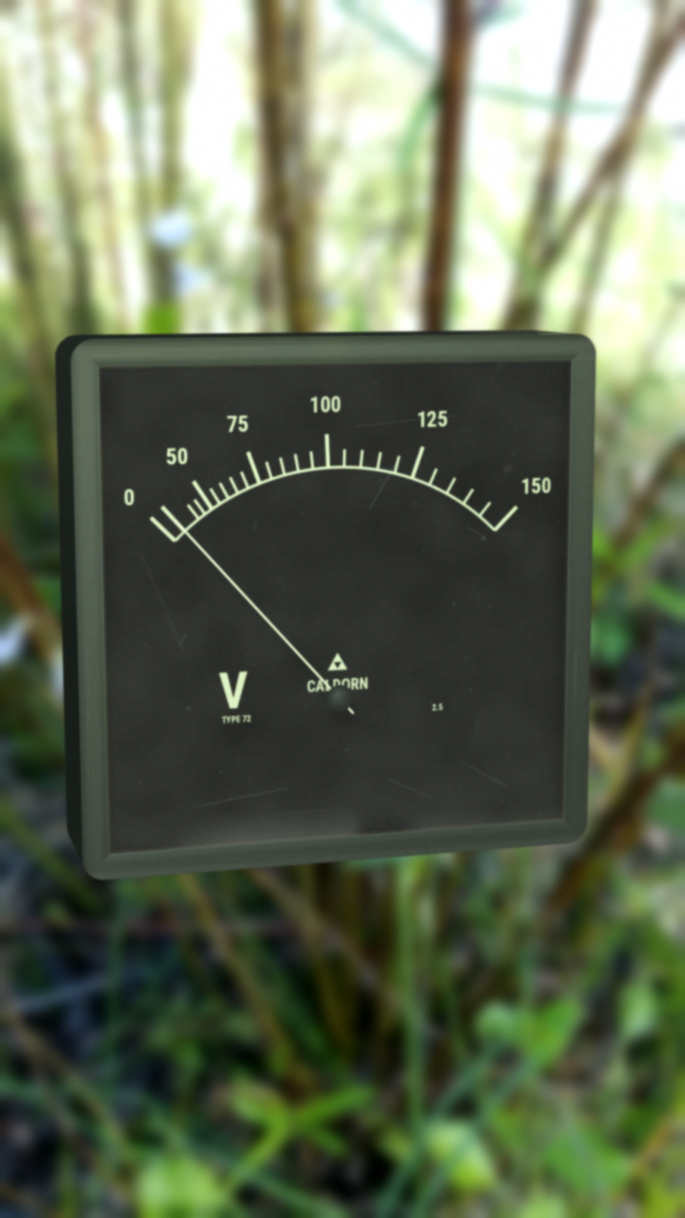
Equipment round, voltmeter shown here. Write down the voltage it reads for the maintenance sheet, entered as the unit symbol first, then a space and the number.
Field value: V 25
